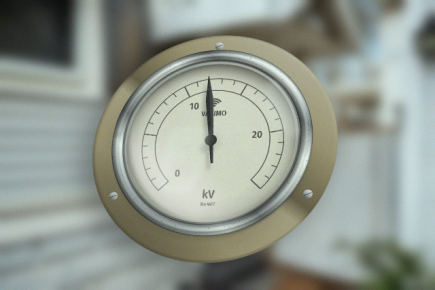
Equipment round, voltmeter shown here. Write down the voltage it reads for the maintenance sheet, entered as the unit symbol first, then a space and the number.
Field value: kV 12
